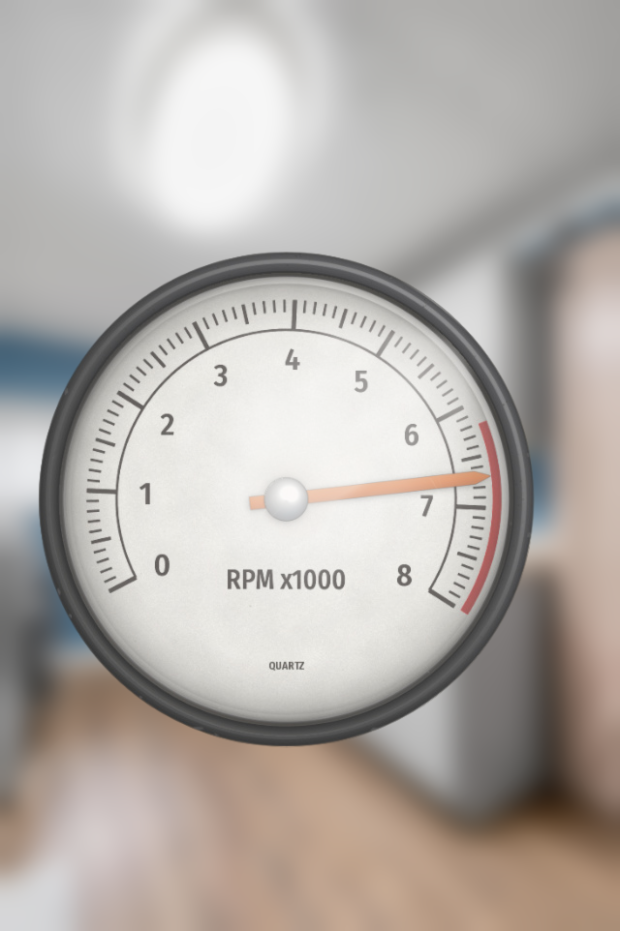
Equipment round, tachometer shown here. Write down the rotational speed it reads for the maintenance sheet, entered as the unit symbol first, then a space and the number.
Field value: rpm 6700
